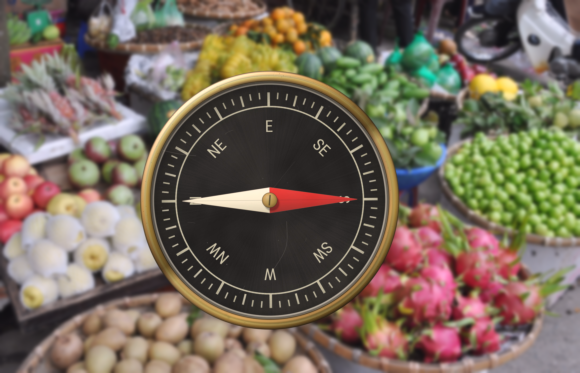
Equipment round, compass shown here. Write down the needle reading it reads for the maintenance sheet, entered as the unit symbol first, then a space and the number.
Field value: ° 180
